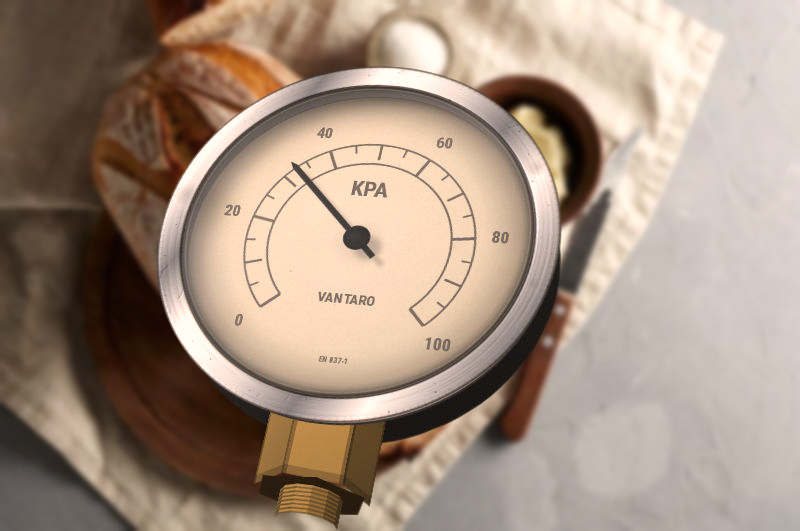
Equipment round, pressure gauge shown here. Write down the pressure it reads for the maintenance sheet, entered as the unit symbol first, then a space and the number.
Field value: kPa 32.5
